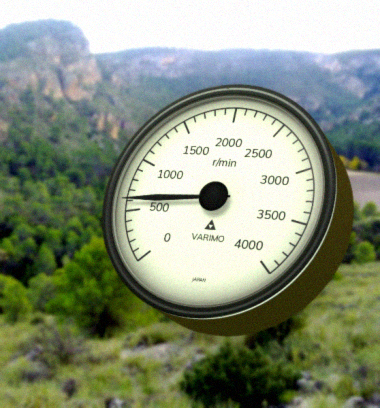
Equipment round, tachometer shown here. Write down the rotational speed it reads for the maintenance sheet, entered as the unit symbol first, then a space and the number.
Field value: rpm 600
